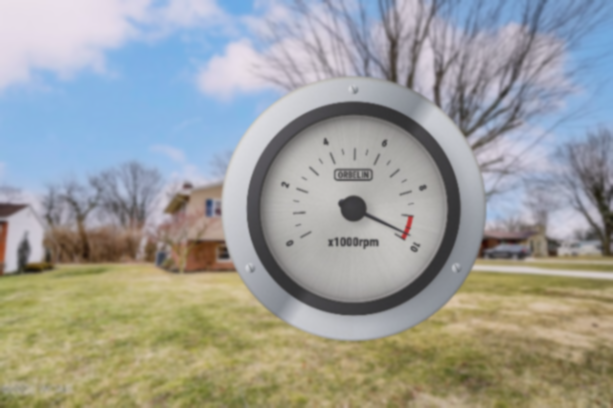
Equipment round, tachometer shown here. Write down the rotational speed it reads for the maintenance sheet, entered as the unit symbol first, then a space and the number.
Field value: rpm 9750
